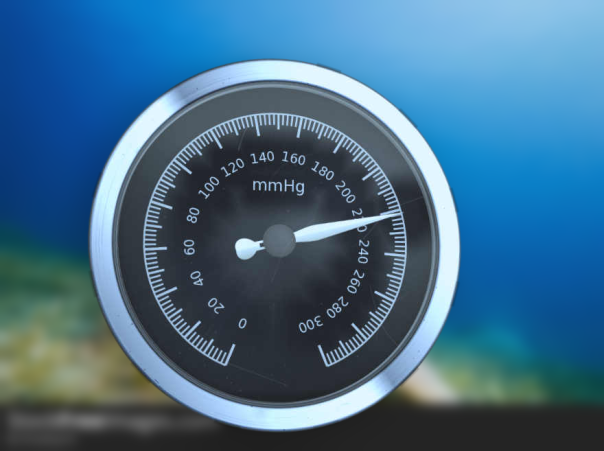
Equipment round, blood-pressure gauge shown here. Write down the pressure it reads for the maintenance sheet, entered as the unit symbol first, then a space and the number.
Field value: mmHg 222
